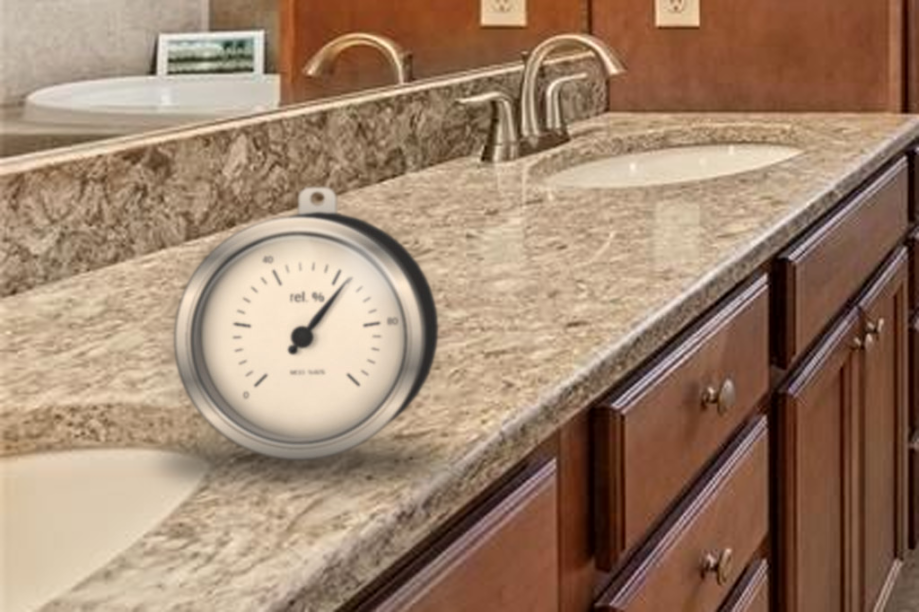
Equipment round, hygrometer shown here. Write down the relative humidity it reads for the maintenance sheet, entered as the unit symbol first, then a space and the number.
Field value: % 64
